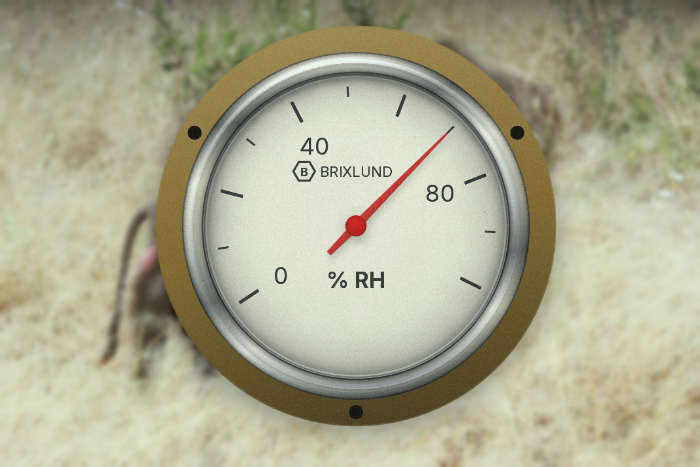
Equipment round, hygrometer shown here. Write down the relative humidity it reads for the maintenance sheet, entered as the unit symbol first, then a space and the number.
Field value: % 70
